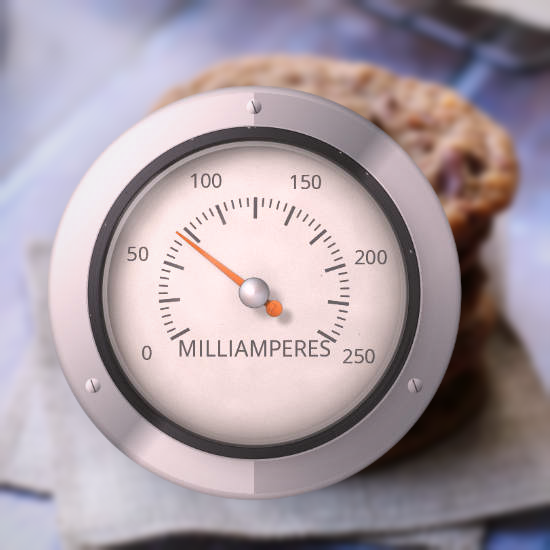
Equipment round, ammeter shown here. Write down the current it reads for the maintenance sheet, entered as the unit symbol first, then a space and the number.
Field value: mA 70
